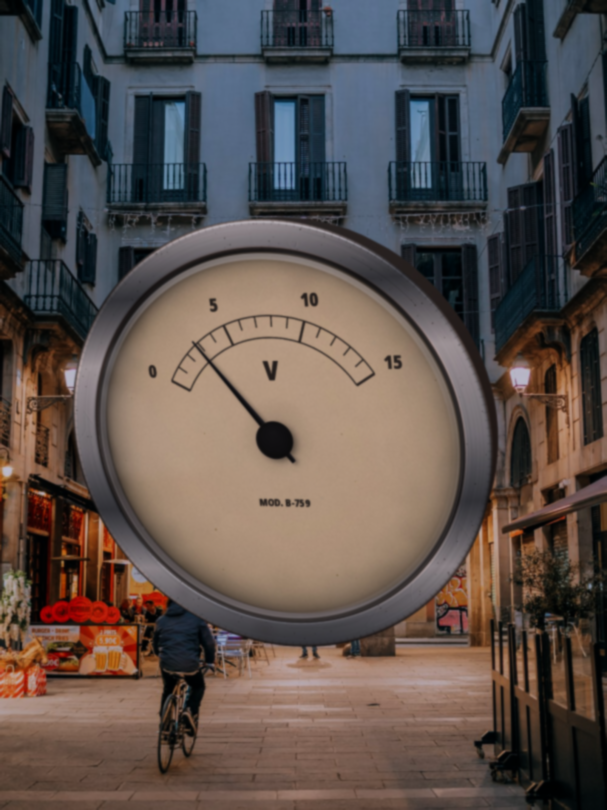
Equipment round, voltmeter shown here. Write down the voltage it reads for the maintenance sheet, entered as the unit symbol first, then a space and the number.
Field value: V 3
